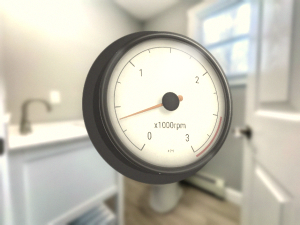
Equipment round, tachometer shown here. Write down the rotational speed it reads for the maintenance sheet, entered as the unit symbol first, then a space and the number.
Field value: rpm 375
